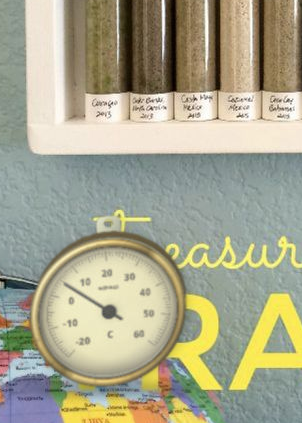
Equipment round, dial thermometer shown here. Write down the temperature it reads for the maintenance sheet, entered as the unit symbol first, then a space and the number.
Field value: °C 5
